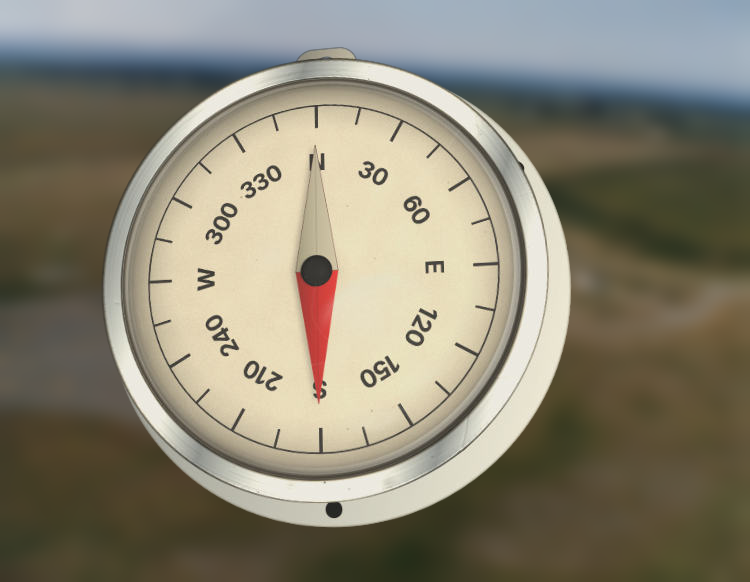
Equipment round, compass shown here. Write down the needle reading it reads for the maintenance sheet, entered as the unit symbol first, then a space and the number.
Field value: ° 180
